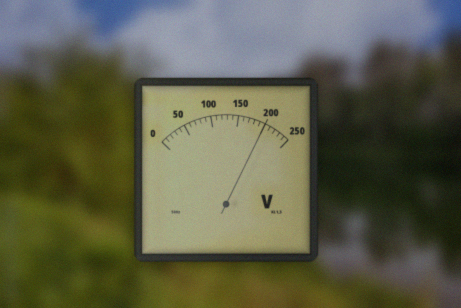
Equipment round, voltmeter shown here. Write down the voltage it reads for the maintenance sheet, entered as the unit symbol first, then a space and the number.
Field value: V 200
